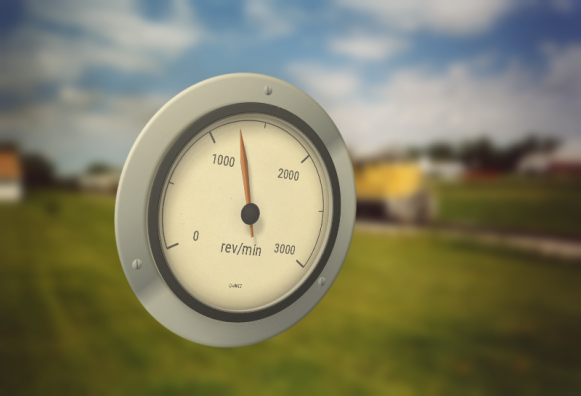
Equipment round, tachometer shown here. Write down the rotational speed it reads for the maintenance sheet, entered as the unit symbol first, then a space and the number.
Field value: rpm 1250
